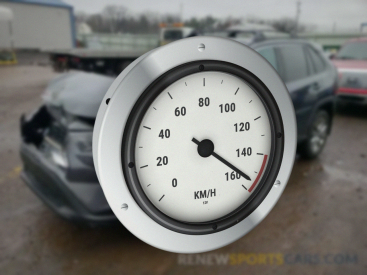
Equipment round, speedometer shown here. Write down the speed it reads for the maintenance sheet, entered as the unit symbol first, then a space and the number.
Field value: km/h 155
